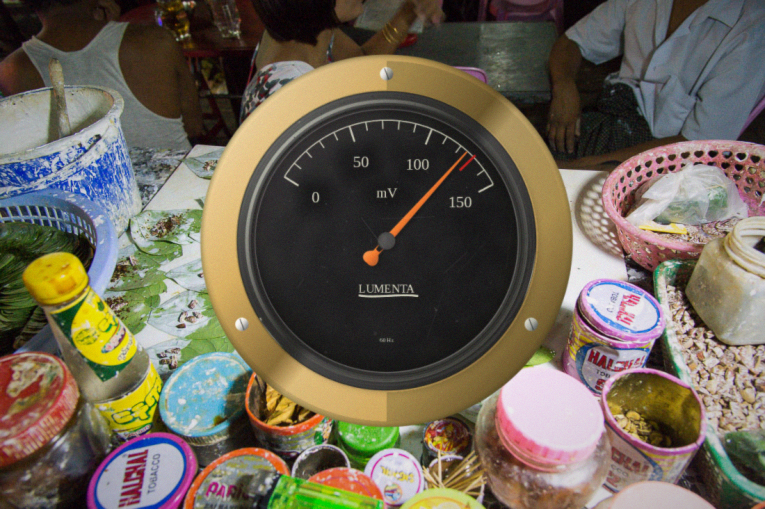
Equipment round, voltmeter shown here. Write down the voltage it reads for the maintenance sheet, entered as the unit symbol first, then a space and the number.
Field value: mV 125
